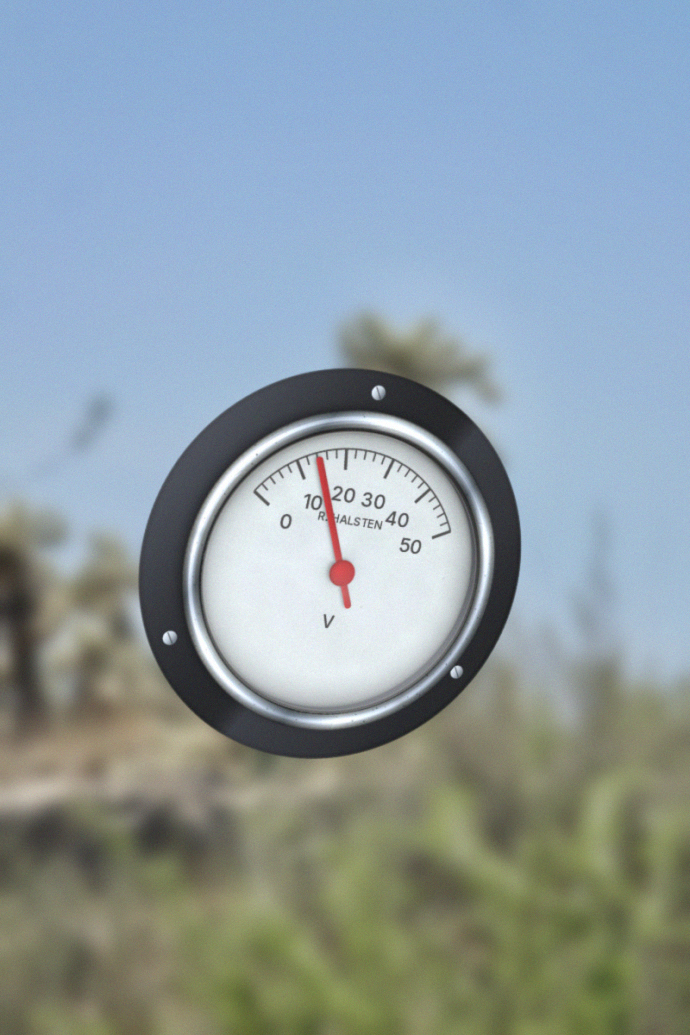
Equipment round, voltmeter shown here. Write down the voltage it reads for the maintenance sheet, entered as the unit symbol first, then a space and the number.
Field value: V 14
